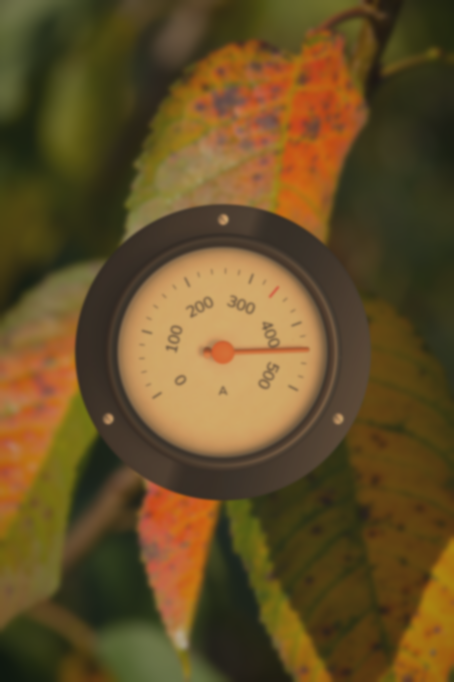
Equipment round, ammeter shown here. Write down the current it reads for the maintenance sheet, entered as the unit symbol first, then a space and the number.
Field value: A 440
